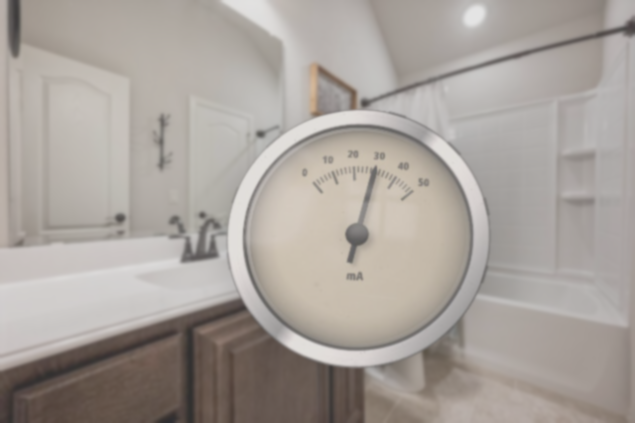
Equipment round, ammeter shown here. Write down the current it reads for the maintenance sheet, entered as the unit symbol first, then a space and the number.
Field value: mA 30
